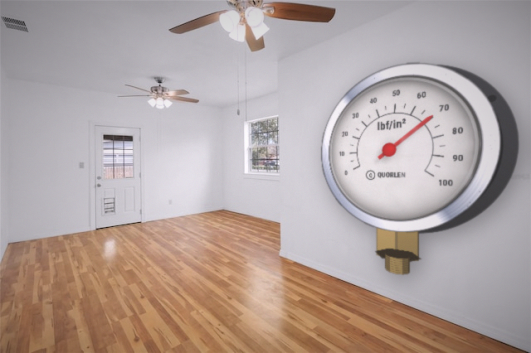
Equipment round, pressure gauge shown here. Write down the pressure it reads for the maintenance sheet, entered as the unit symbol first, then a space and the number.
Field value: psi 70
